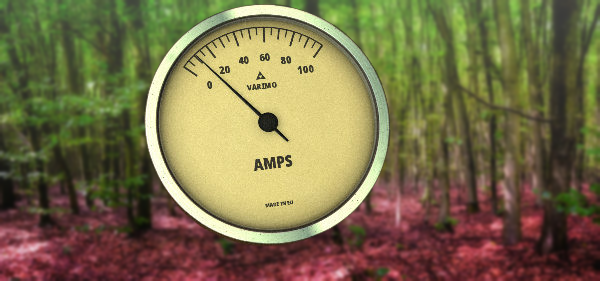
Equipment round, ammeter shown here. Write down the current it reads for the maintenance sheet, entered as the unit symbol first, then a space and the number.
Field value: A 10
